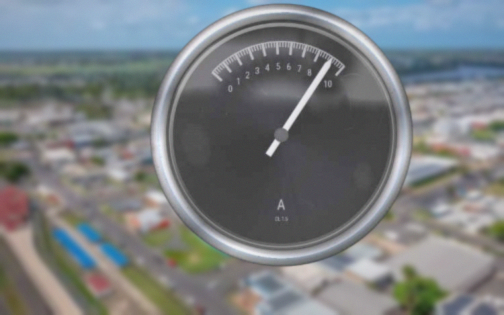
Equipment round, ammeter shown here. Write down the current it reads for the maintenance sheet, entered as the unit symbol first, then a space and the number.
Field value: A 9
